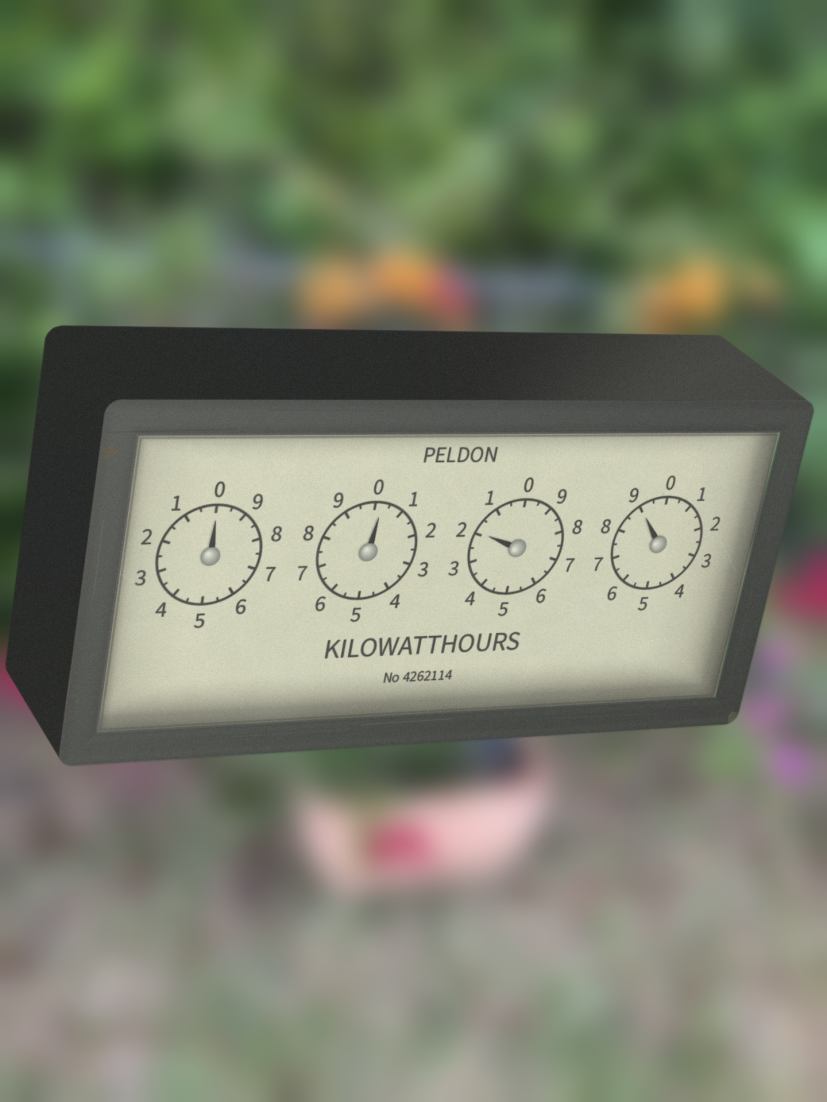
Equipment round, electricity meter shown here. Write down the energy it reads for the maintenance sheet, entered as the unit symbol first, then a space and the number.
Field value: kWh 19
